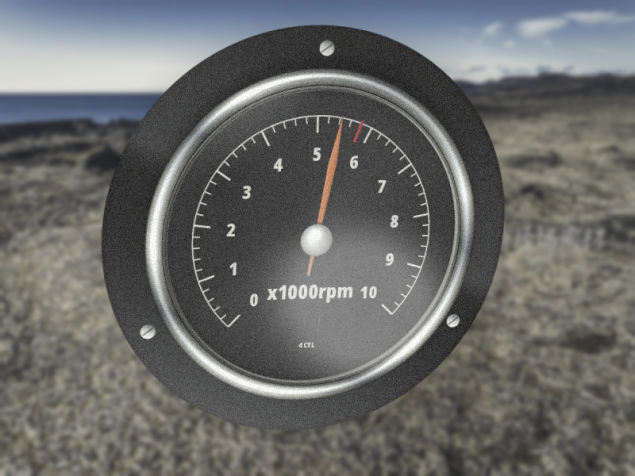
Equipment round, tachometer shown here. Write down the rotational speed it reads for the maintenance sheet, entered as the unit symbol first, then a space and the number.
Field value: rpm 5400
